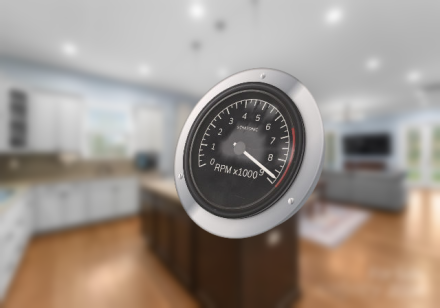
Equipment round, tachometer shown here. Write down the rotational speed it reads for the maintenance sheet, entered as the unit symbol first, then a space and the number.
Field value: rpm 8750
